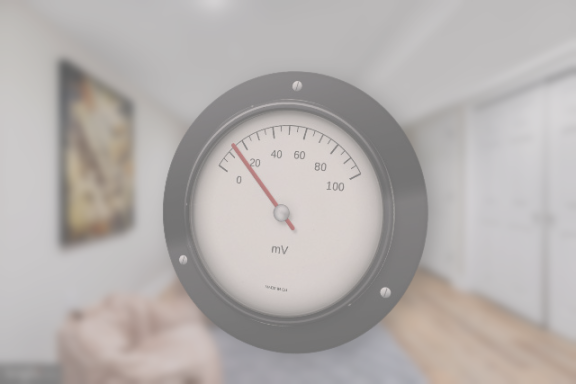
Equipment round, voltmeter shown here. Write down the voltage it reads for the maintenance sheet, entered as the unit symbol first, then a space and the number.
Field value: mV 15
